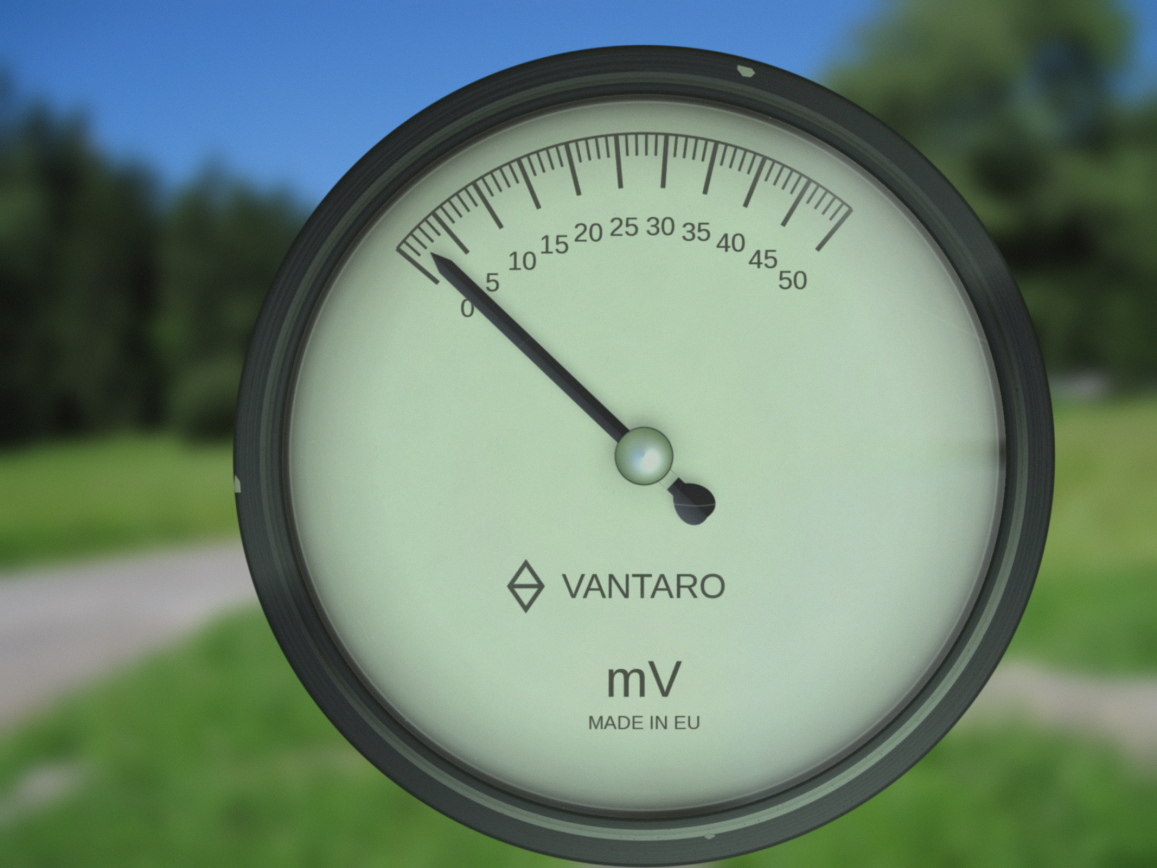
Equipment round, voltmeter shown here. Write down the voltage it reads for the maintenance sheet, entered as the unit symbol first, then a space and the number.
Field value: mV 2
